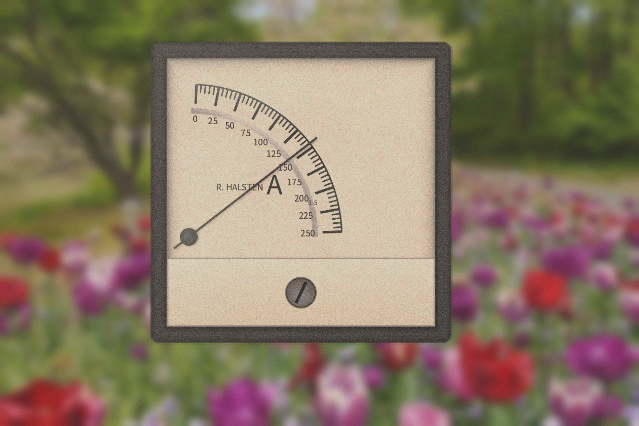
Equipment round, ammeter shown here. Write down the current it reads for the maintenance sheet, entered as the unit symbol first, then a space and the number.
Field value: A 145
